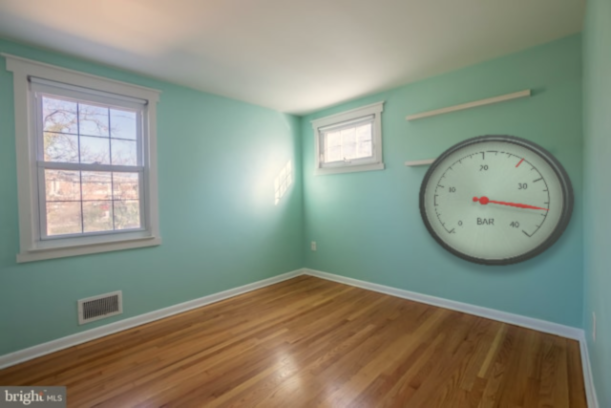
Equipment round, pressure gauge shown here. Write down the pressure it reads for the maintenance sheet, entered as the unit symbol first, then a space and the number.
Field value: bar 35
